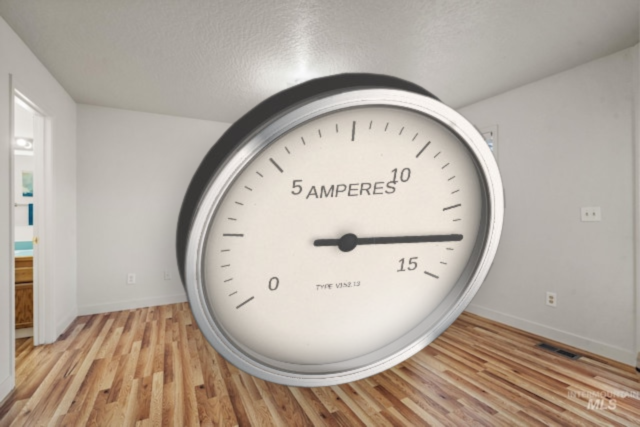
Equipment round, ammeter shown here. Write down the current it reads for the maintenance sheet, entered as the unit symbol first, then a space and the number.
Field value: A 13.5
